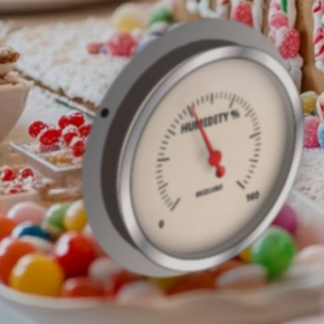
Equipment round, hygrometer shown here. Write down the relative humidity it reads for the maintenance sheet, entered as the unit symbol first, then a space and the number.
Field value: % 40
